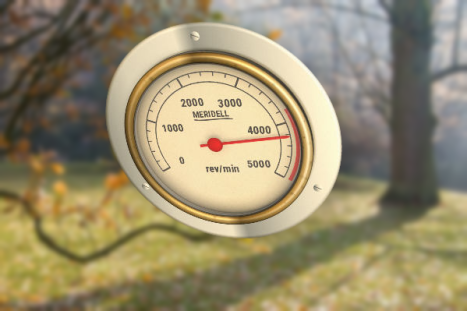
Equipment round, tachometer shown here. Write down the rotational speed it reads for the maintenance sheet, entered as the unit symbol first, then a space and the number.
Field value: rpm 4200
